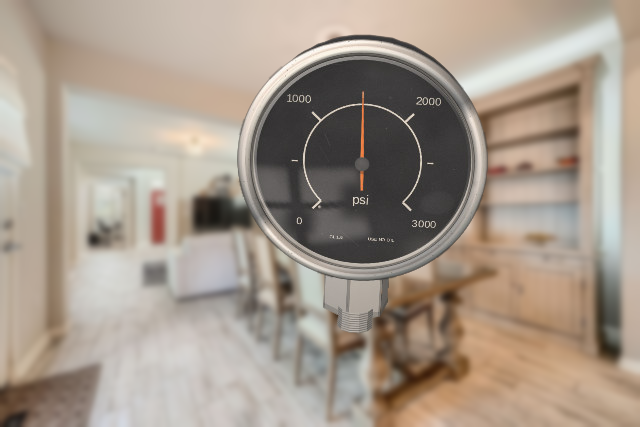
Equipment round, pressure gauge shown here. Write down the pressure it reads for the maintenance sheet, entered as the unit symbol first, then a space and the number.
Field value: psi 1500
